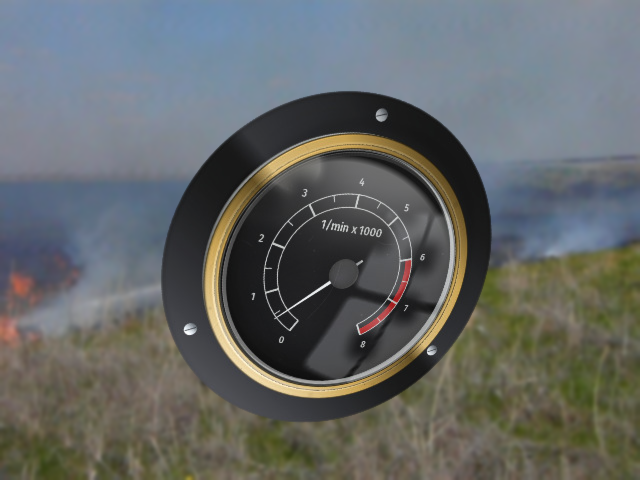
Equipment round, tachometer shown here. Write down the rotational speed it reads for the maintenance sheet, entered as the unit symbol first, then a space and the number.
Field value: rpm 500
